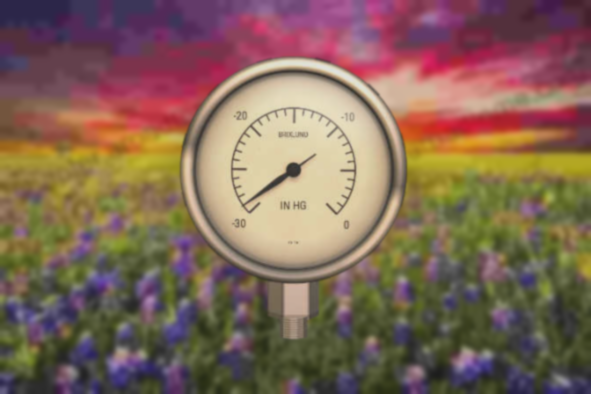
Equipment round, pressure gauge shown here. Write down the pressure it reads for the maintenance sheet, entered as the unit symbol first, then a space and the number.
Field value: inHg -29
